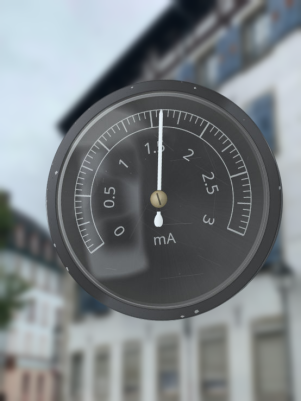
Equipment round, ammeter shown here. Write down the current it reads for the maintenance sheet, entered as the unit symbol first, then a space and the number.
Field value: mA 1.6
